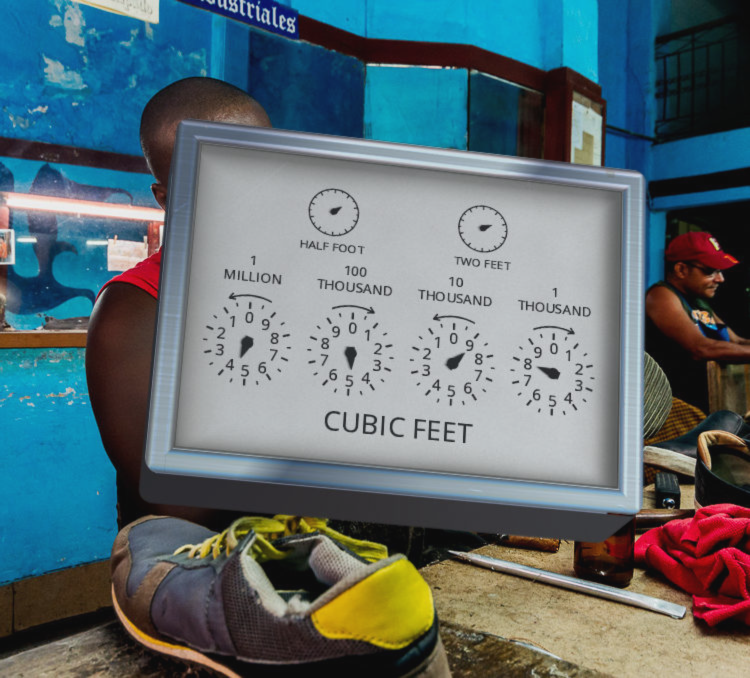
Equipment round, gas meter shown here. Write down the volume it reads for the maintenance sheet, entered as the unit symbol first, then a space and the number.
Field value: ft³ 448800
